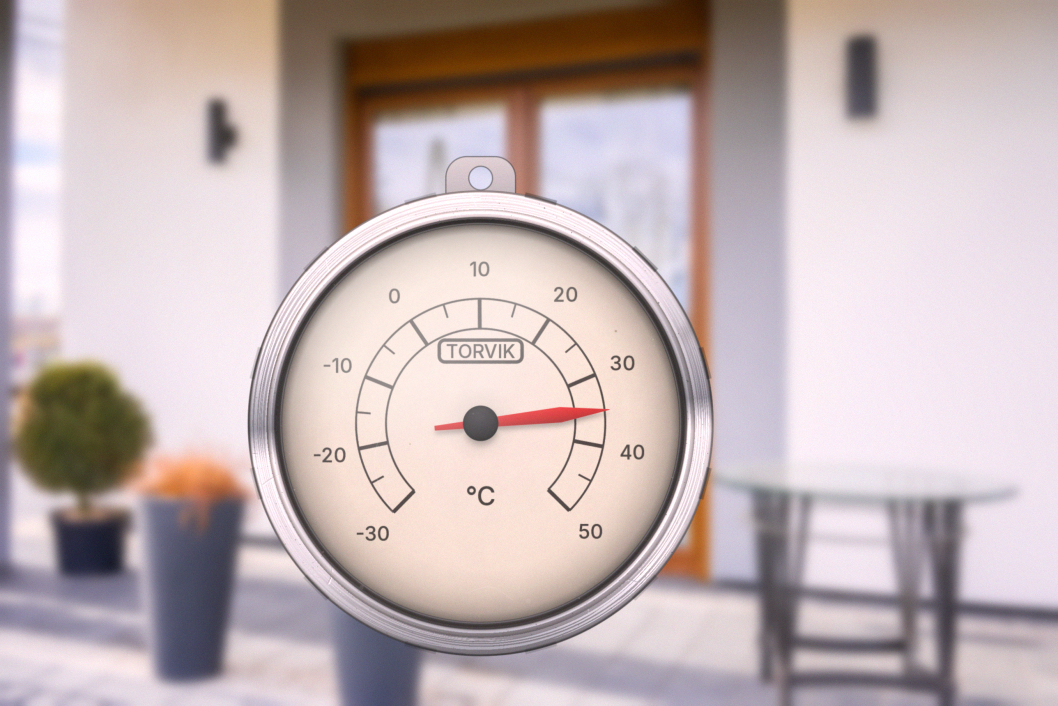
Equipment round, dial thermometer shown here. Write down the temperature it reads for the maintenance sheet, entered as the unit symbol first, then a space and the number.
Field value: °C 35
